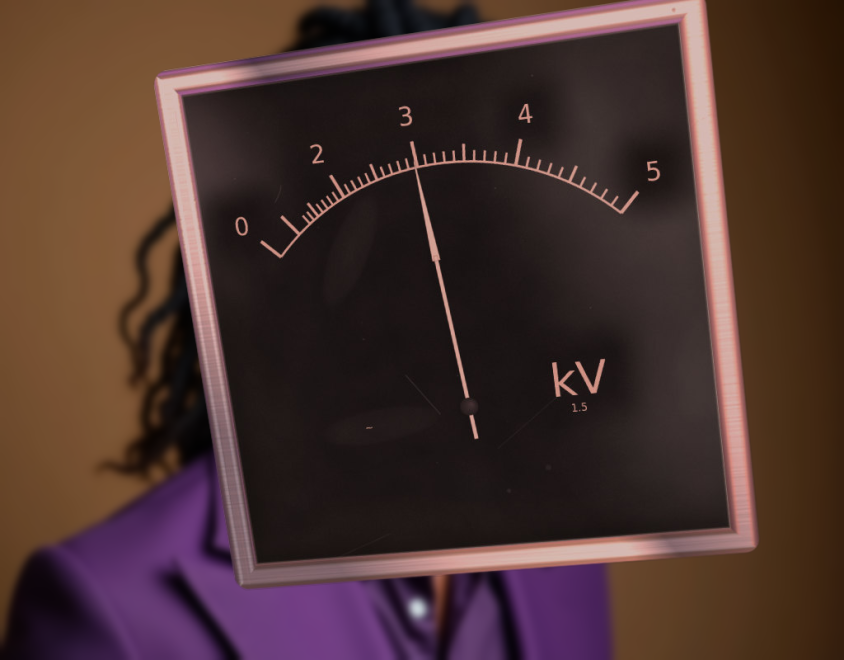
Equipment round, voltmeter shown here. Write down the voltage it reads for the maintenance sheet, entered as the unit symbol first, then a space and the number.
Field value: kV 3
